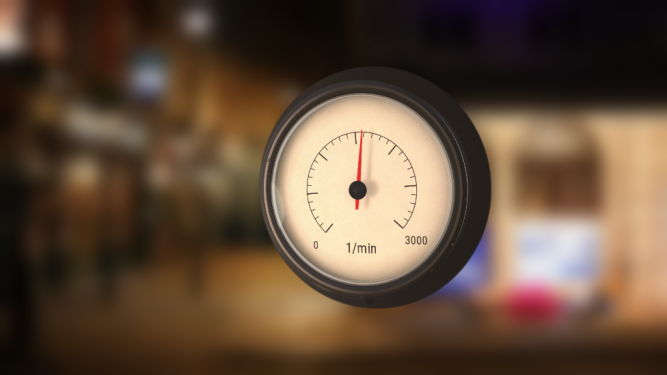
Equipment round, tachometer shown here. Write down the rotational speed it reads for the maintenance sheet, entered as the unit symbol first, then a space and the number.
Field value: rpm 1600
